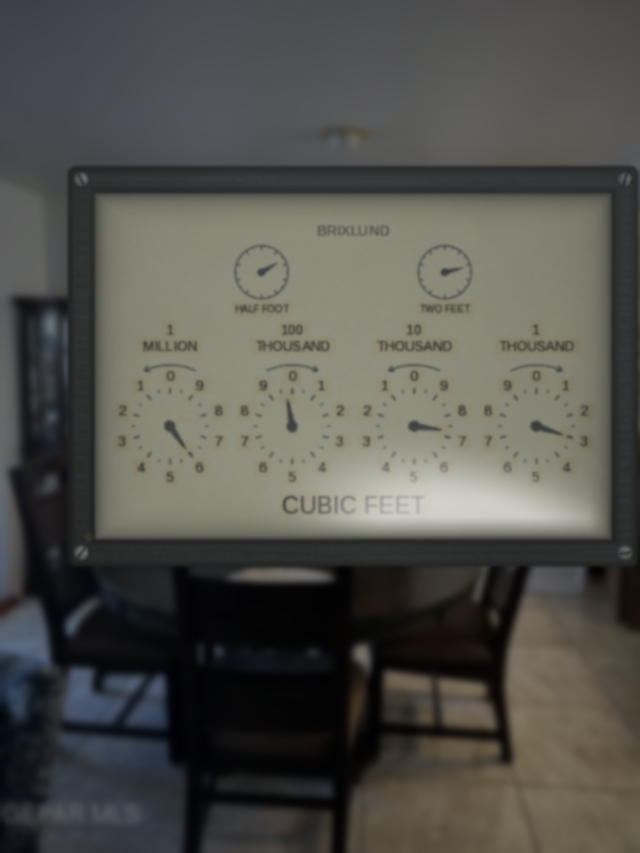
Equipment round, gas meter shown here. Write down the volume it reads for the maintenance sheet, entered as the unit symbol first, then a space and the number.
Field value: ft³ 597300
